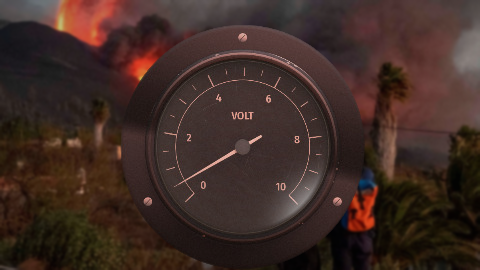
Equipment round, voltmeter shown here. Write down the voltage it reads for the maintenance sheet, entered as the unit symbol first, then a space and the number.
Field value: V 0.5
